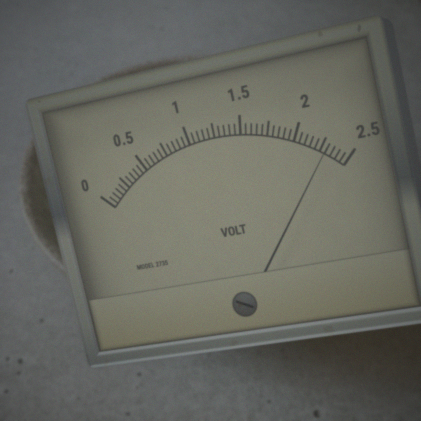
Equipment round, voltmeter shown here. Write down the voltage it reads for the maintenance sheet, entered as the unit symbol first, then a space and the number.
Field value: V 2.3
